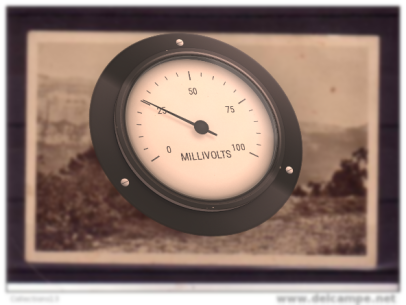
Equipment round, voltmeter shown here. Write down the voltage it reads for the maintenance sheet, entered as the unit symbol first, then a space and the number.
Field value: mV 25
